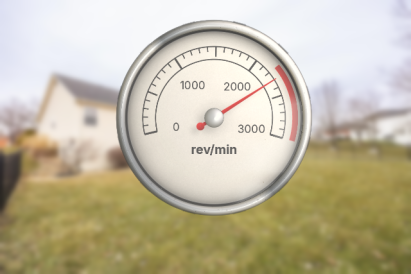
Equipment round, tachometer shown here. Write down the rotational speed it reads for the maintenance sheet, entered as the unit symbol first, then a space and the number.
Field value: rpm 2300
